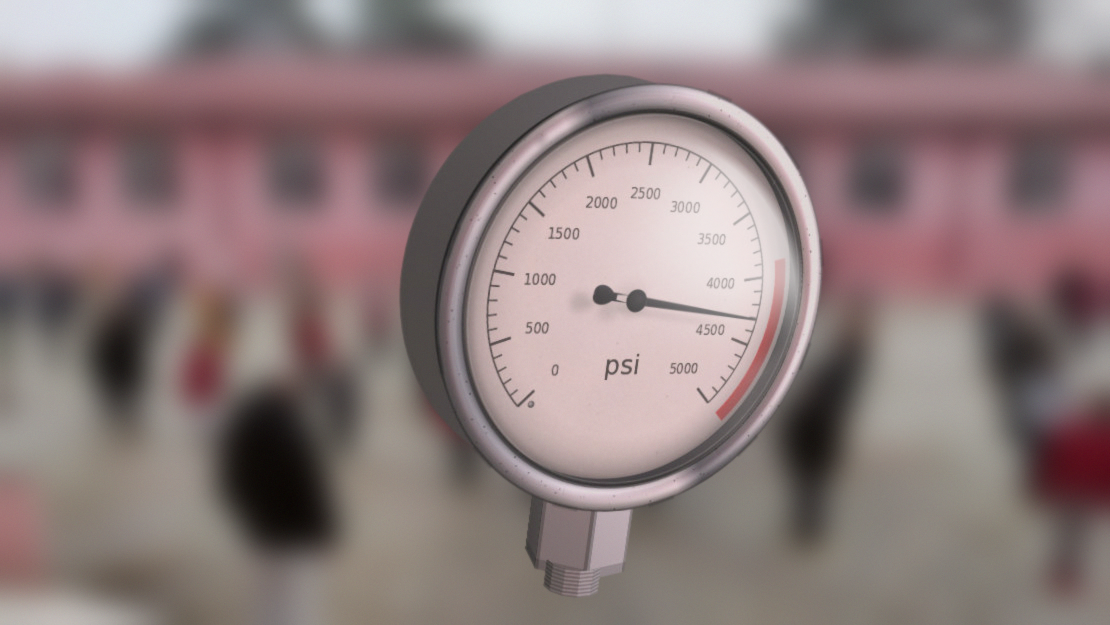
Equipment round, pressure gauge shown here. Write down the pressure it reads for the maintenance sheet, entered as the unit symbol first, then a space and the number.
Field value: psi 4300
